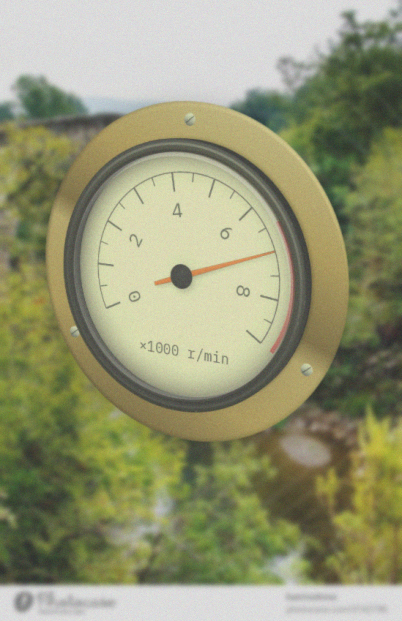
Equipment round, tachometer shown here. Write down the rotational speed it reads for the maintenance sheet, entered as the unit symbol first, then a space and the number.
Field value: rpm 7000
